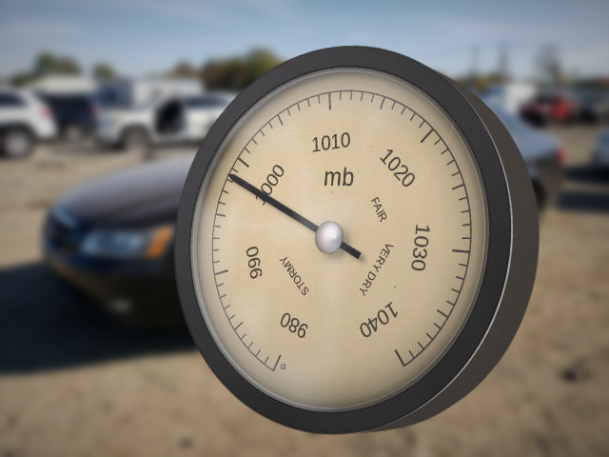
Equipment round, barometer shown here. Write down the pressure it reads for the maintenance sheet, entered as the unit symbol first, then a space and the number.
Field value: mbar 998.5
